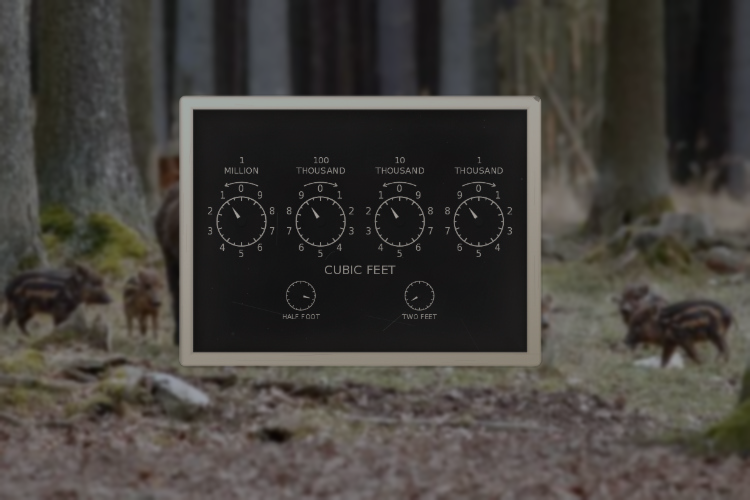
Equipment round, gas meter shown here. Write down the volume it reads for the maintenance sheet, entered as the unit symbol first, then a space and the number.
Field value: ft³ 90900
